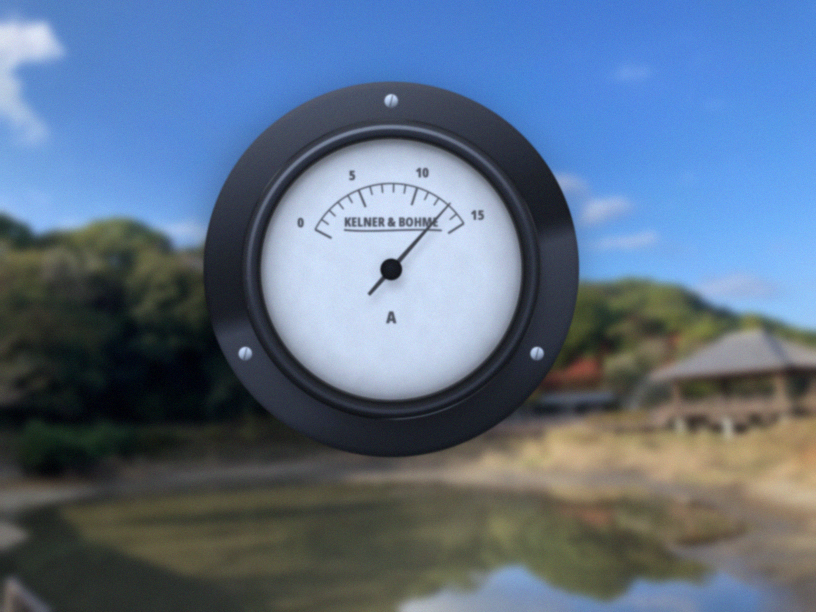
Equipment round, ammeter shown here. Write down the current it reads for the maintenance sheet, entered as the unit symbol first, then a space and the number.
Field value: A 13
